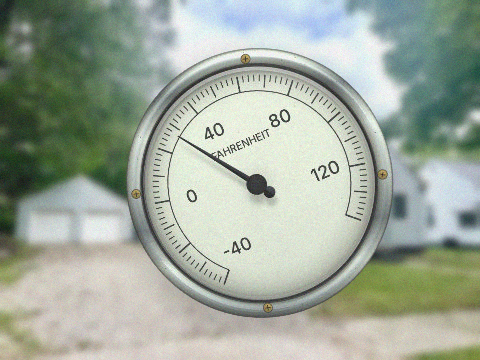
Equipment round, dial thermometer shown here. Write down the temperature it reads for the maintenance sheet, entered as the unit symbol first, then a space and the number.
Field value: °F 28
